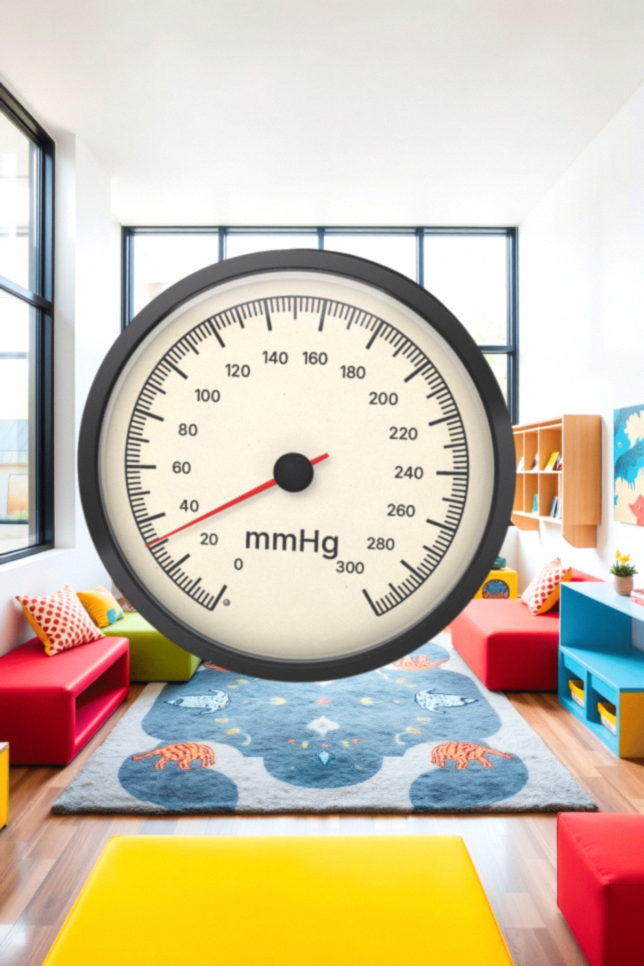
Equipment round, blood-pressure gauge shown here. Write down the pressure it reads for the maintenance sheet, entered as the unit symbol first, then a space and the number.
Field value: mmHg 32
